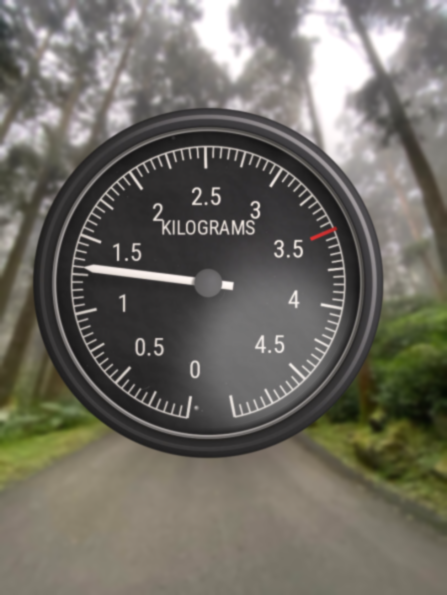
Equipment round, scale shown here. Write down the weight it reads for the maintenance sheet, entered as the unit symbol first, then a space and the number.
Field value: kg 1.3
